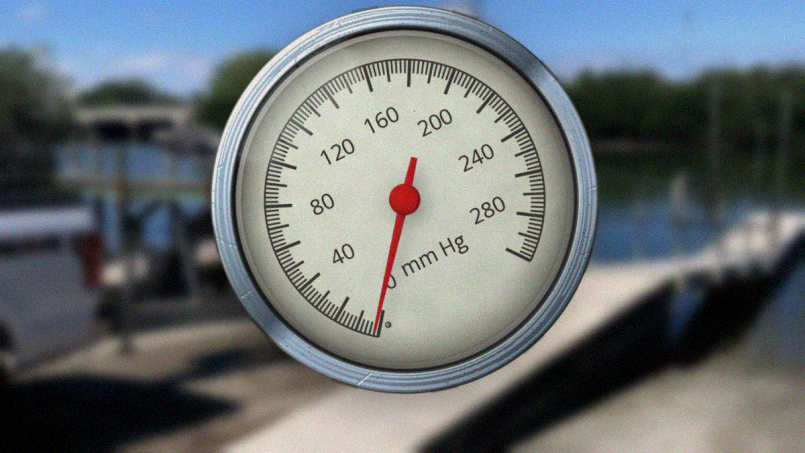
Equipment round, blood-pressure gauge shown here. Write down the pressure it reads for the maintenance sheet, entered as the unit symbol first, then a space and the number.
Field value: mmHg 2
